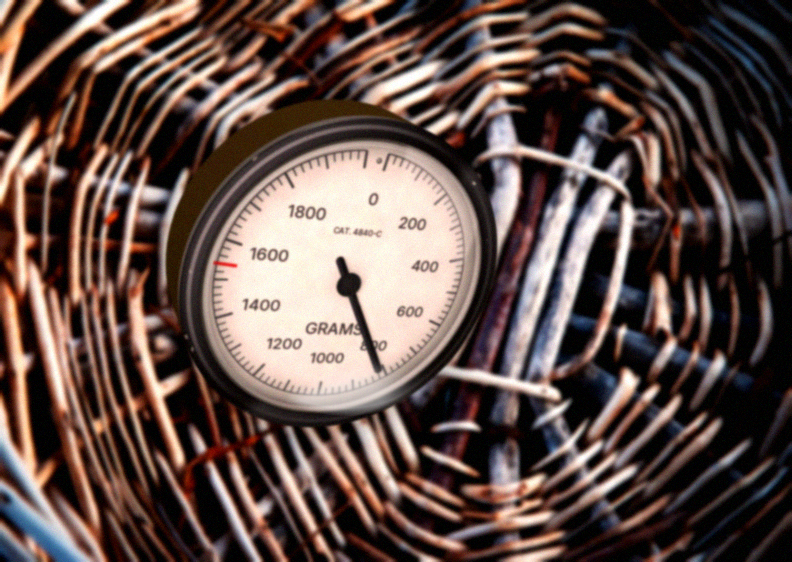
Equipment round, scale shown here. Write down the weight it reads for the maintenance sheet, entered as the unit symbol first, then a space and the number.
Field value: g 820
